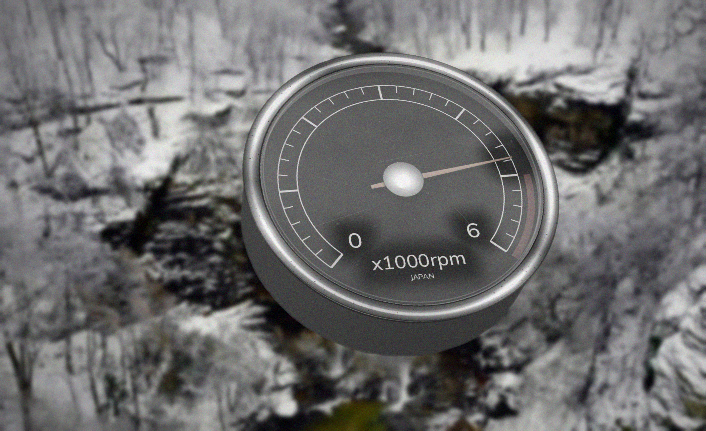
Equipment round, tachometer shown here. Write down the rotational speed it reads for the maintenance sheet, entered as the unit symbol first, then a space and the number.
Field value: rpm 4800
